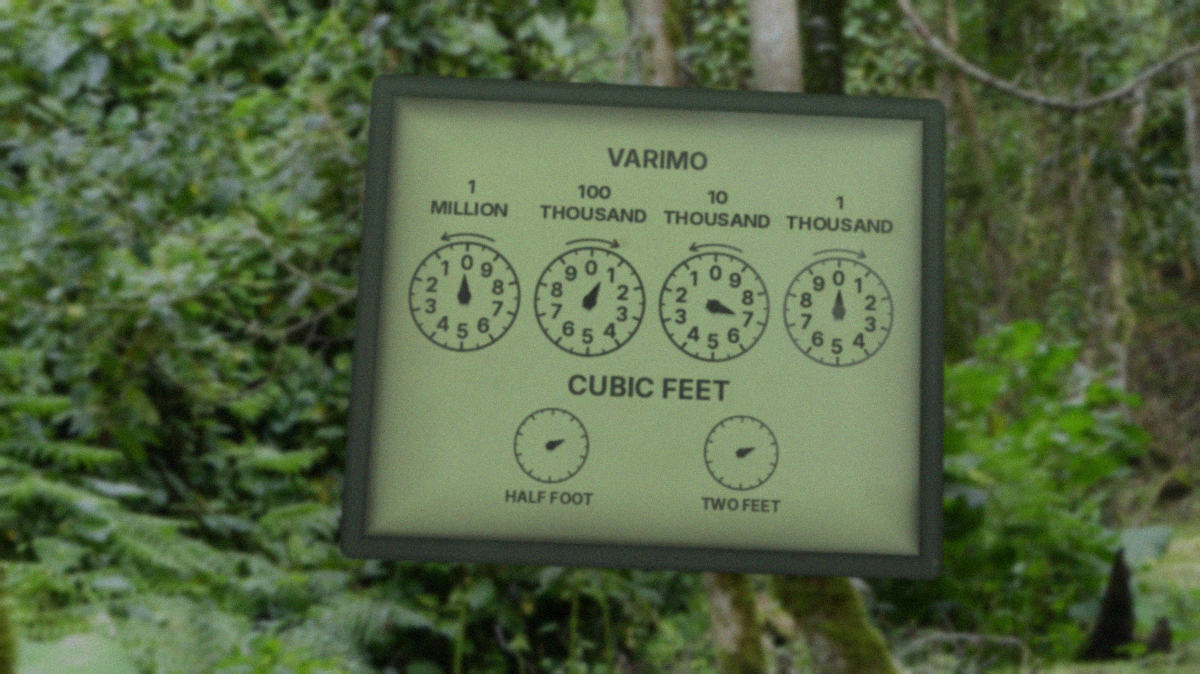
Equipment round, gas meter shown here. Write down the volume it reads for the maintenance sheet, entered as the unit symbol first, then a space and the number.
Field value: ft³ 7000
